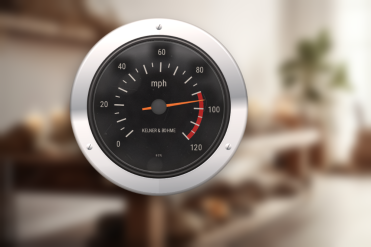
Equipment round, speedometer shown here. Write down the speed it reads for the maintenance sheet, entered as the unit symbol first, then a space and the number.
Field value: mph 95
